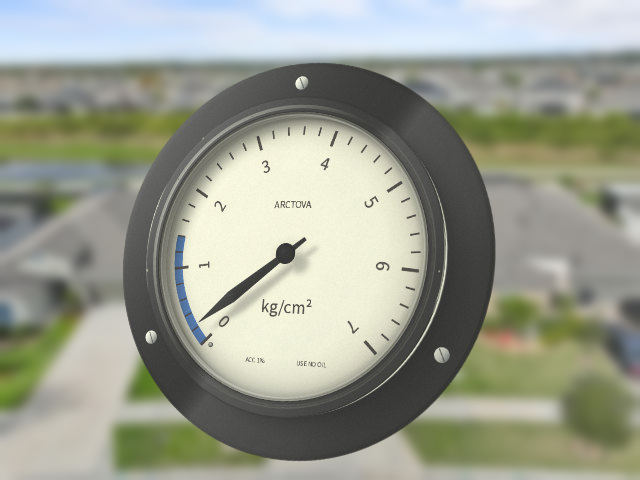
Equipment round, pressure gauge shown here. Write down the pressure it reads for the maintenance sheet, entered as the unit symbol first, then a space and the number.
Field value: kg/cm² 0.2
